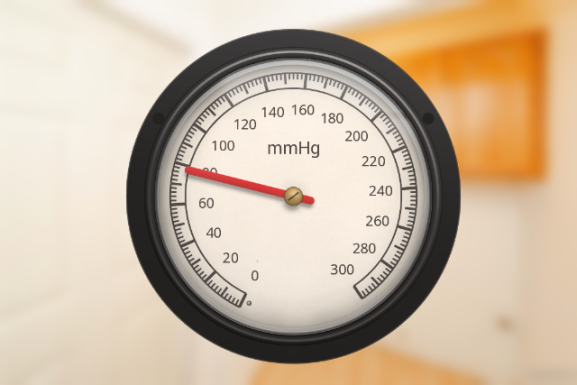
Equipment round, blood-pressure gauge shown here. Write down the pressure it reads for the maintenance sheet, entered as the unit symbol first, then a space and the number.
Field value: mmHg 78
